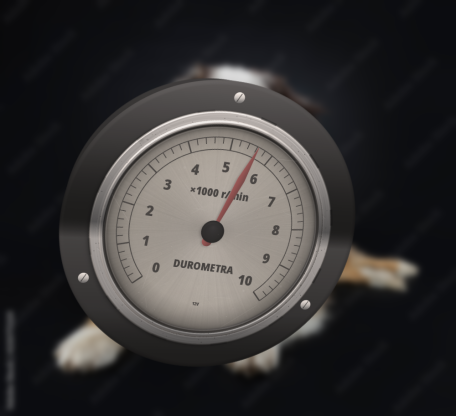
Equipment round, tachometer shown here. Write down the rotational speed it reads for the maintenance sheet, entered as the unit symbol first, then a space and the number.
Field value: rpm 5600
